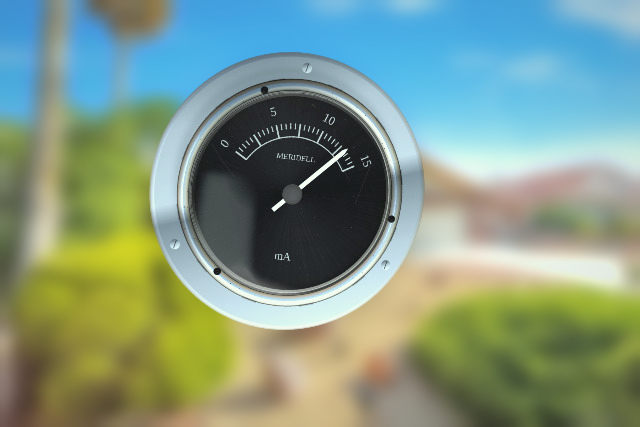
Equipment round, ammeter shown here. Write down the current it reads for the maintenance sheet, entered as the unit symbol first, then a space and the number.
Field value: mA 13
